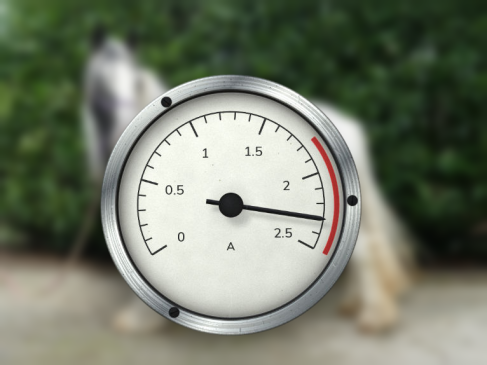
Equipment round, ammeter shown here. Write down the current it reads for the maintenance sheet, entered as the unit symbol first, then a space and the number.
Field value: A 2.3
